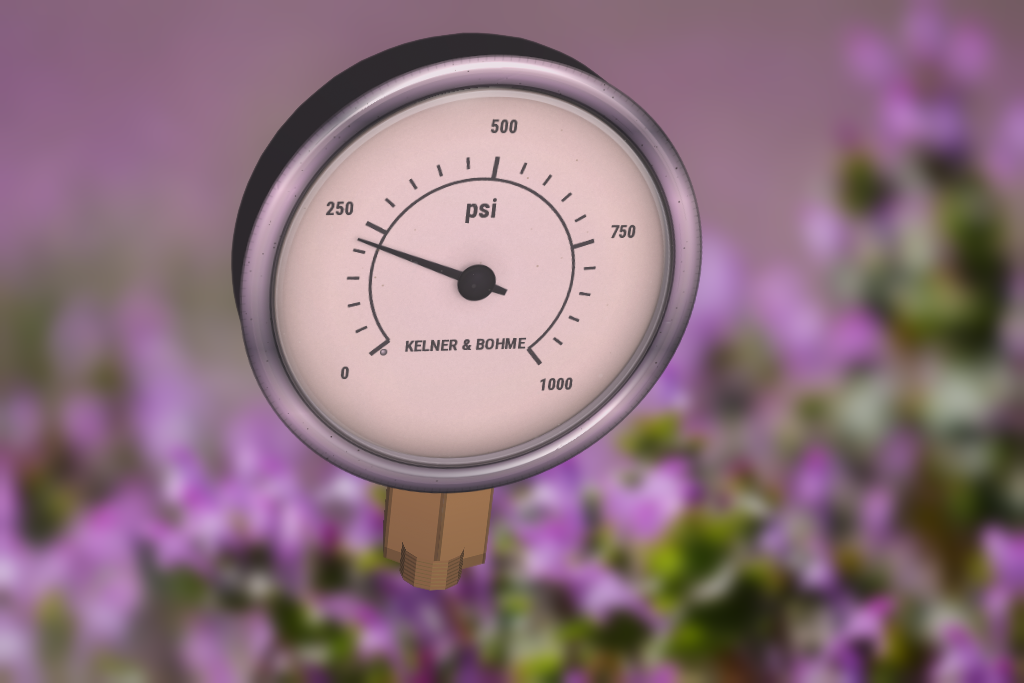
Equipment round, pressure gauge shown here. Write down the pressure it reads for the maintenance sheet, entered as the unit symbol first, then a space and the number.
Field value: psi 225
